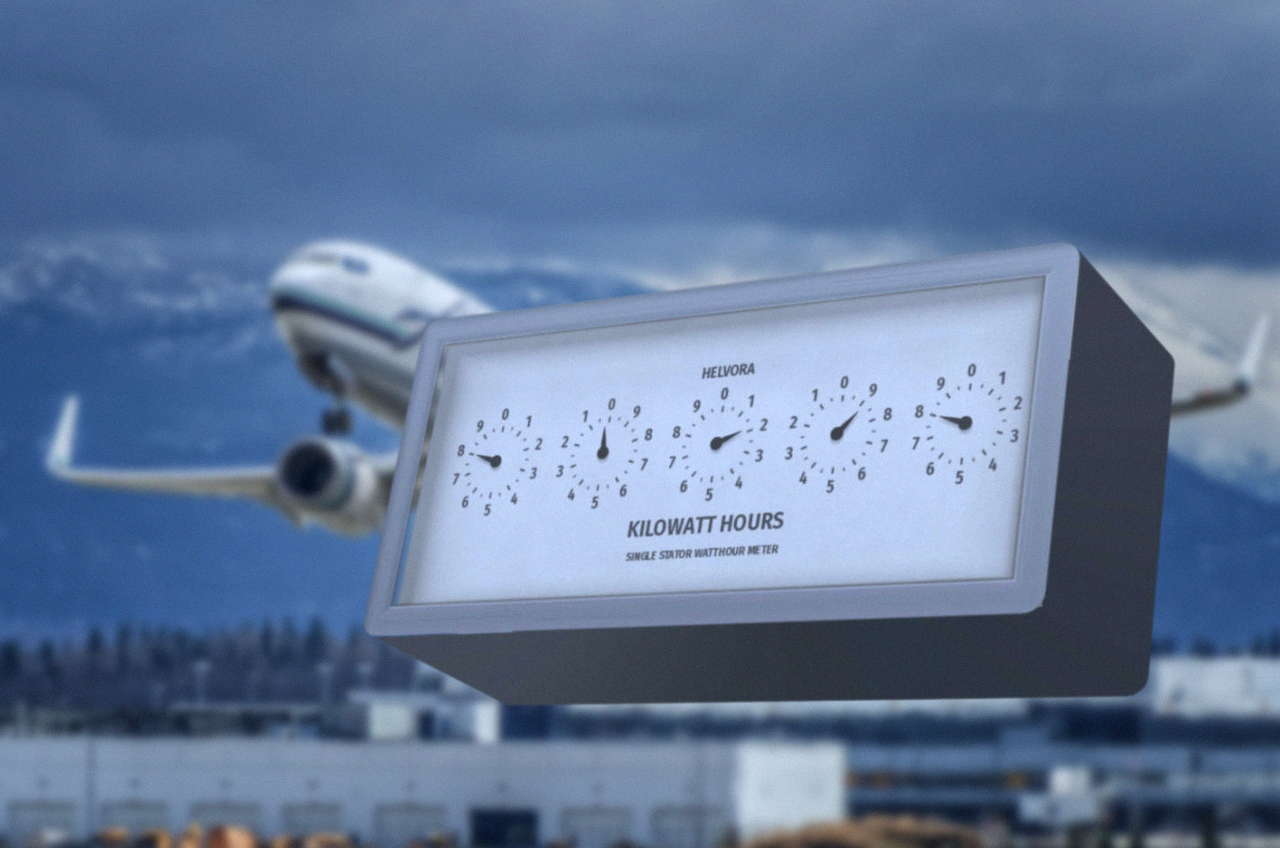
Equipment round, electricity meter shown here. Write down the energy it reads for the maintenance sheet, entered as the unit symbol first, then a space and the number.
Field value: kWh 80188
